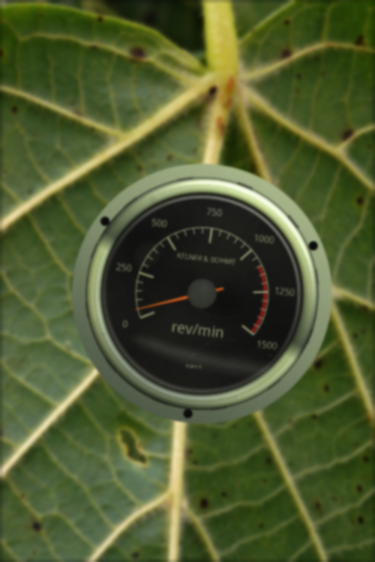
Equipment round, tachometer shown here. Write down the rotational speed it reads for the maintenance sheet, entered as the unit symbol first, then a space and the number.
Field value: rpm 50
